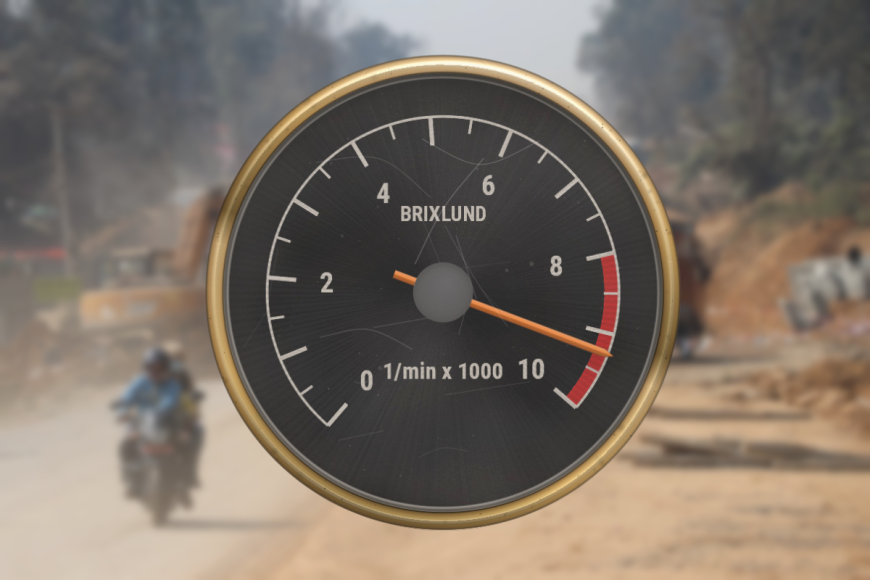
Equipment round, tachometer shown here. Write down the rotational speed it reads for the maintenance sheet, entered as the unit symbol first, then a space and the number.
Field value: rpm 9250
